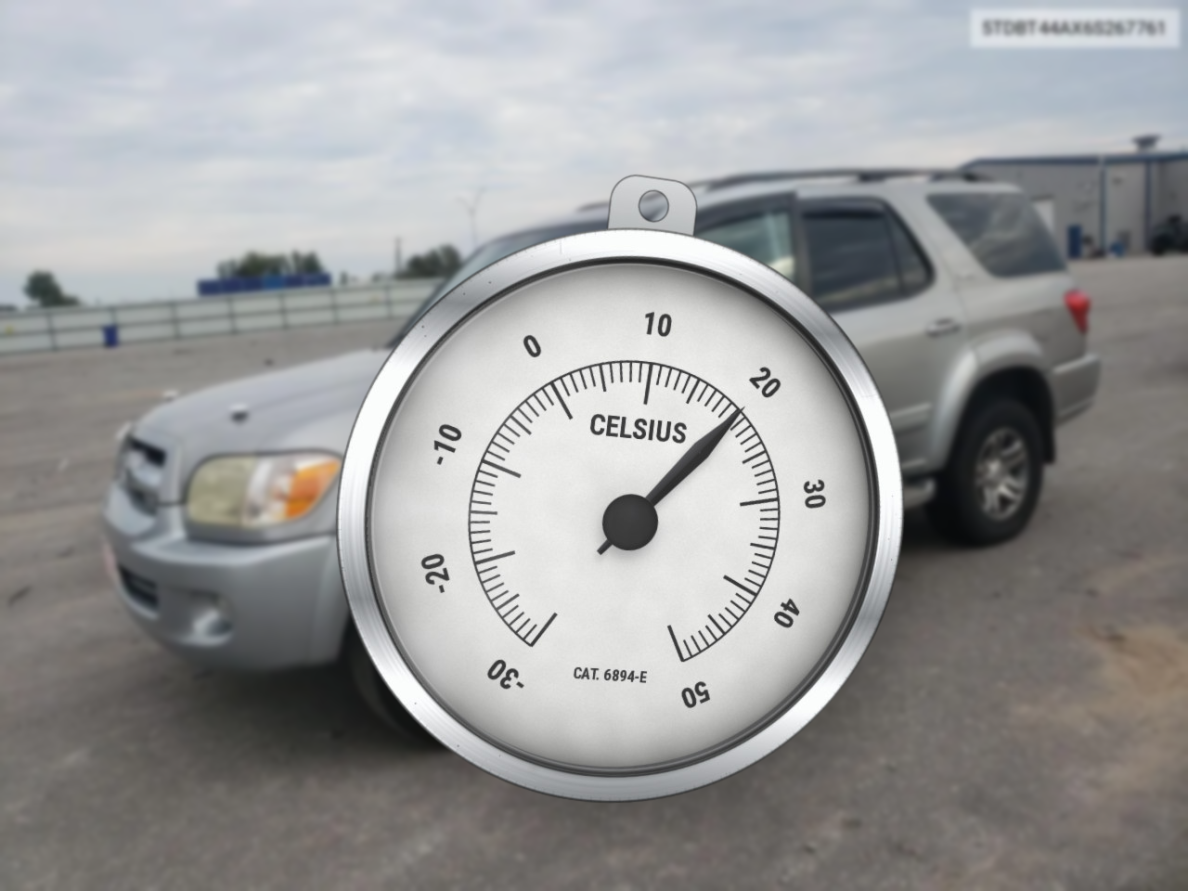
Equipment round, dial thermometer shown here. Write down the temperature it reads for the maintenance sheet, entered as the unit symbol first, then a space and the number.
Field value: °C 20
